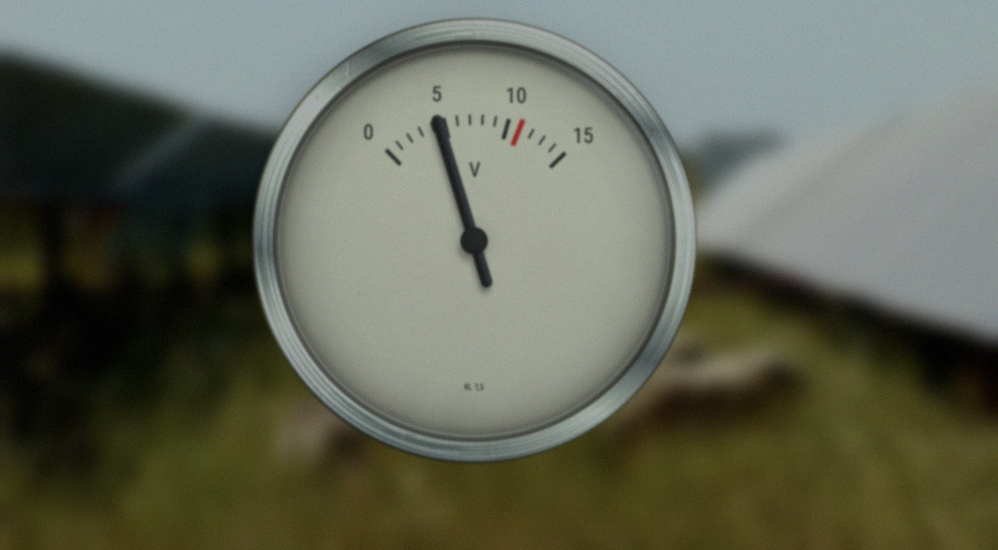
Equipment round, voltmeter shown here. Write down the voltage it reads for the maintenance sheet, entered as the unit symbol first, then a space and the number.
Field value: V 4.5
